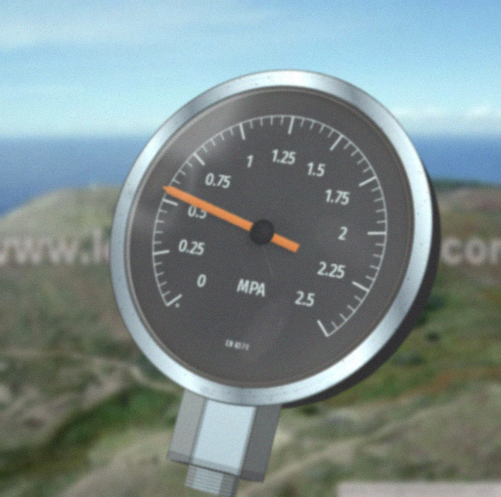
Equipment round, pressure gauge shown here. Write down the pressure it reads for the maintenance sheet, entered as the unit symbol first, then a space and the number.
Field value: MPa 0.55
